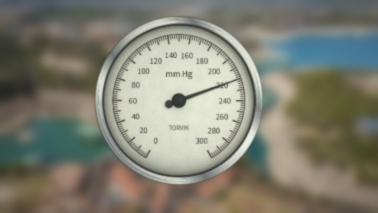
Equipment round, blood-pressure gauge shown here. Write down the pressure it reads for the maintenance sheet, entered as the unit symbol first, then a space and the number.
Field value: mmHg 220
